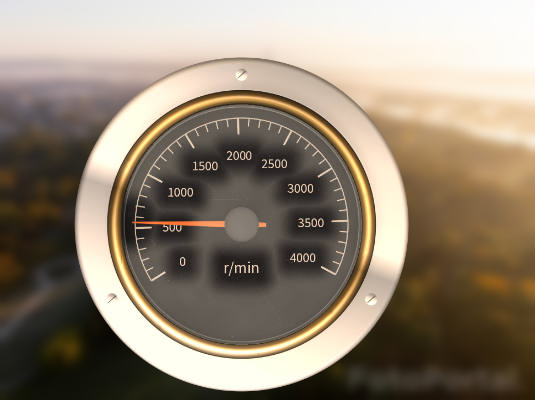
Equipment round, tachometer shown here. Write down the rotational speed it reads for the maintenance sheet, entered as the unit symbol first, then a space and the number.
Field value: rpm 550
